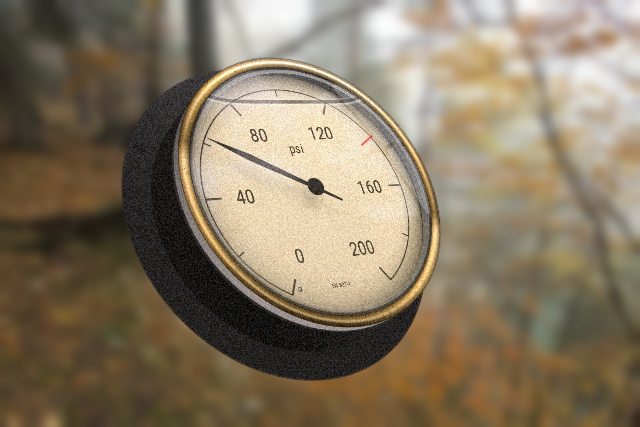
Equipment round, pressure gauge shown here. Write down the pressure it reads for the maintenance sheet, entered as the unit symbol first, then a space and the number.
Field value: psi 60
